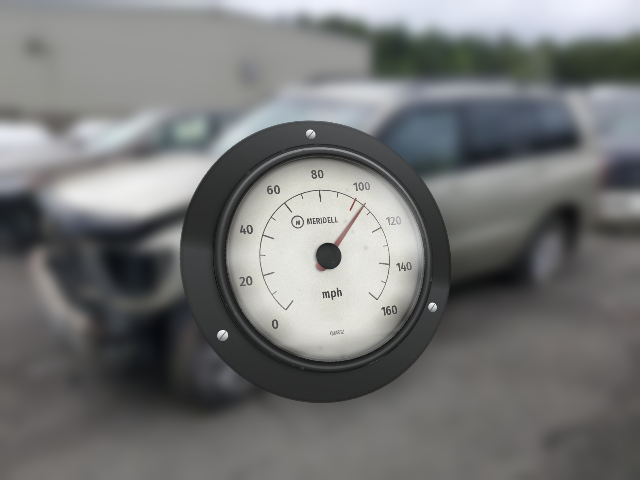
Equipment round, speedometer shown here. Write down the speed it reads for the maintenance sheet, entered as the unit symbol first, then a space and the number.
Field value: mph 105
